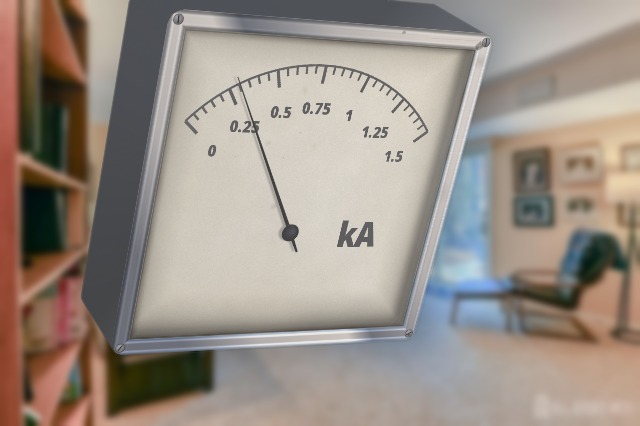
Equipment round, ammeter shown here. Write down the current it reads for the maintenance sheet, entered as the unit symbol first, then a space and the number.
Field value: kA 0.3
